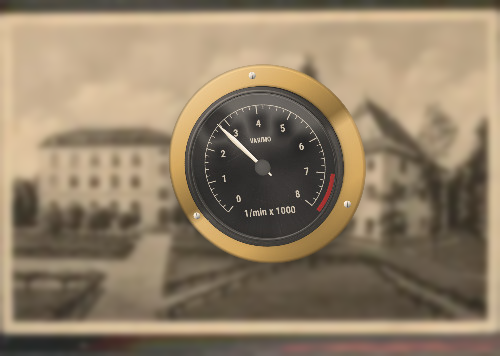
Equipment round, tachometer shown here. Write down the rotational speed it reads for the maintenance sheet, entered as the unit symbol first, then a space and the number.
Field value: rpm 2800
